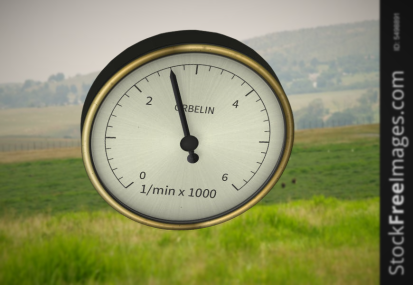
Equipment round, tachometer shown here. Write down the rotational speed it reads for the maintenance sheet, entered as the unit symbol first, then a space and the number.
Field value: rpm 2600
